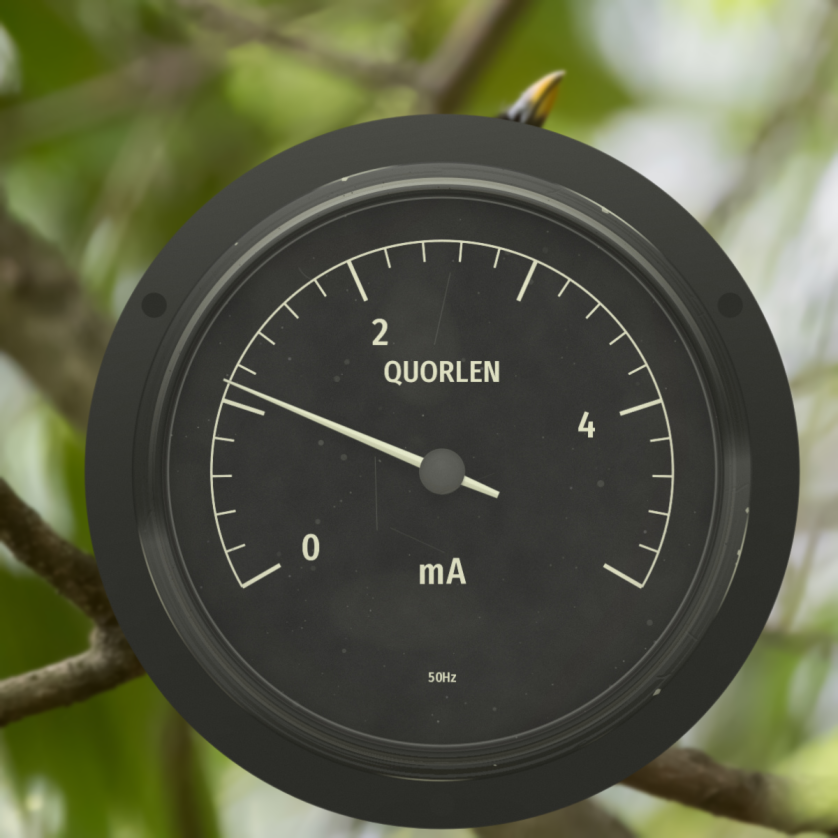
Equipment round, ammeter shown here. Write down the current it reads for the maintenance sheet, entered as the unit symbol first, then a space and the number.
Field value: mA 1.1
